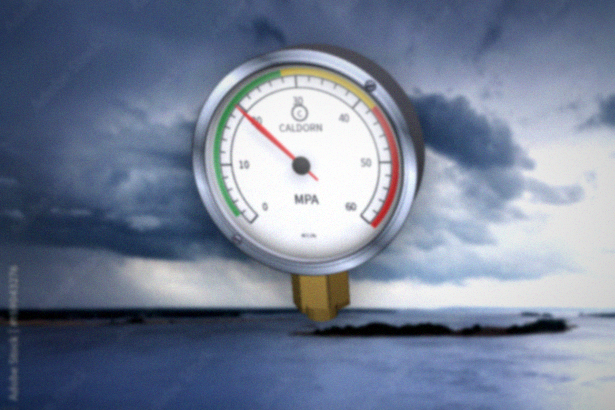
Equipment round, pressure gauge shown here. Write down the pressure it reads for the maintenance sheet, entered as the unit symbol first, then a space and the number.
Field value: MPa 20
